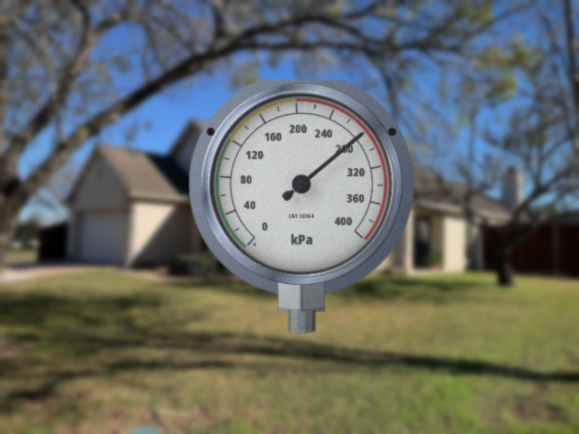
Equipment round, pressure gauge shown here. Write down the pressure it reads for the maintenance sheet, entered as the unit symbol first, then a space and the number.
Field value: kPa 280
